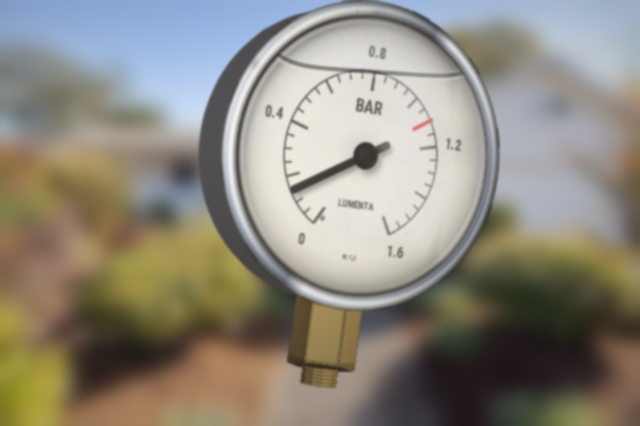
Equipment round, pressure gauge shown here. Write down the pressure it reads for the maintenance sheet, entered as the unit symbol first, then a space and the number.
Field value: bar 0.15
